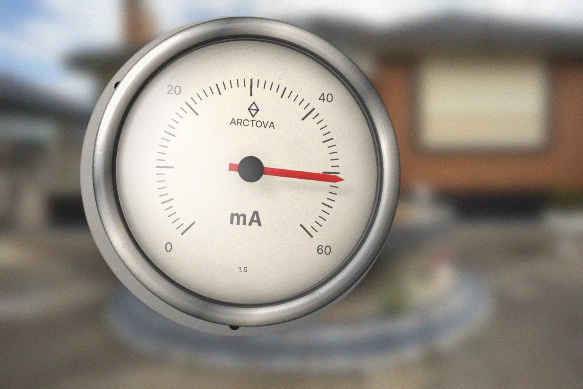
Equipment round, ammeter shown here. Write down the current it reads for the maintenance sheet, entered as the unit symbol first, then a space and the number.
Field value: mA 51
